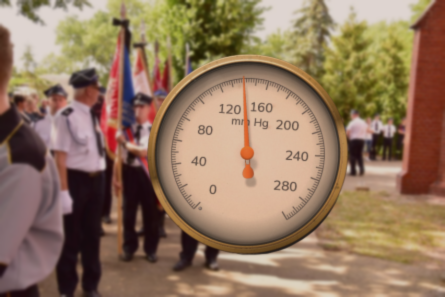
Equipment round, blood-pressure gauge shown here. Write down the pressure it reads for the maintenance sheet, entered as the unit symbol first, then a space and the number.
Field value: mmHg 140
